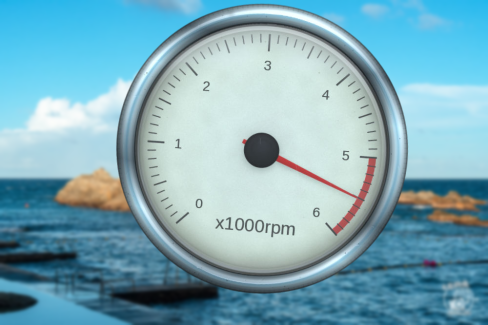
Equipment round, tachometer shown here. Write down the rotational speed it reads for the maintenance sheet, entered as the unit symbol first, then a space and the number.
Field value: rpm 5500
